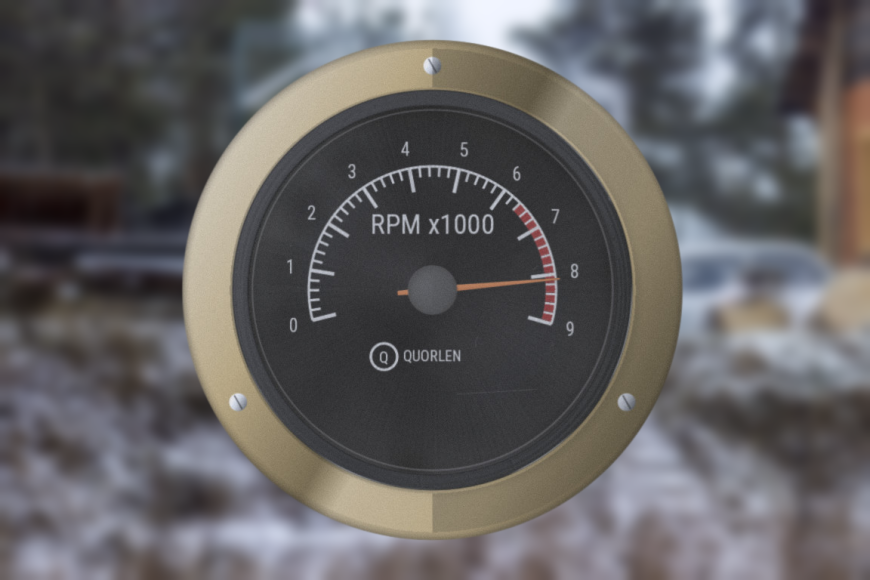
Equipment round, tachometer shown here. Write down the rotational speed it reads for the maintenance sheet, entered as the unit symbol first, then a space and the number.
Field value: rpm 8100
